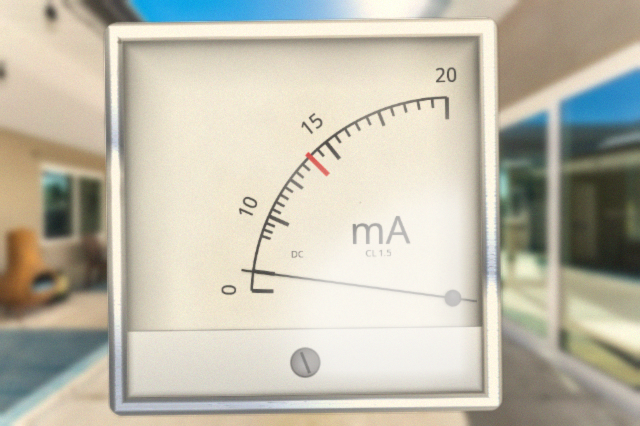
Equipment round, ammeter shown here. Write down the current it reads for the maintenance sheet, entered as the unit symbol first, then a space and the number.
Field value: mA 5
